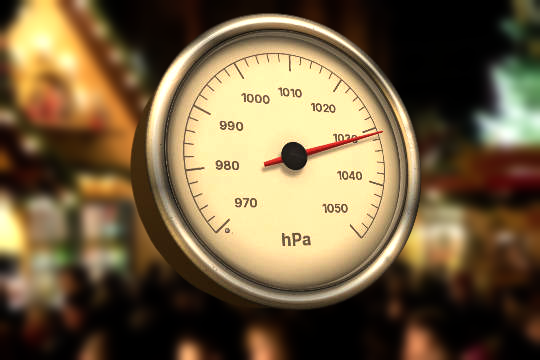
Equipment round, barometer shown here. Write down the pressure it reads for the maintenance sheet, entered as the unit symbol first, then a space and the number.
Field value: hPa 1031
